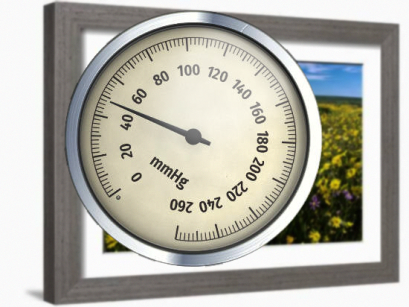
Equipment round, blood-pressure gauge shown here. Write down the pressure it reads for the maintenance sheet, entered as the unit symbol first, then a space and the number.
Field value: mmHg 48
